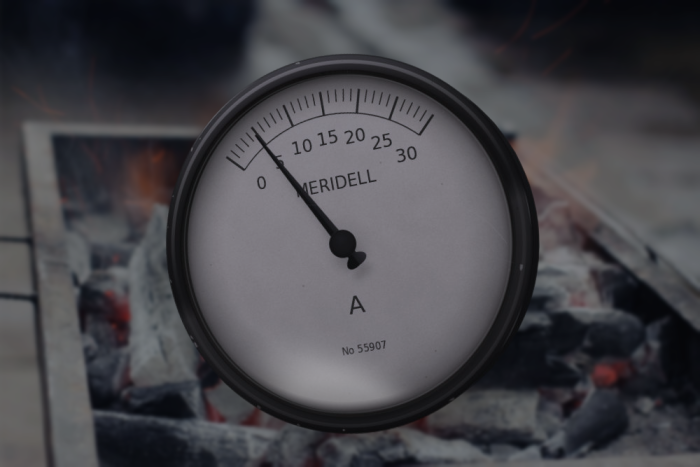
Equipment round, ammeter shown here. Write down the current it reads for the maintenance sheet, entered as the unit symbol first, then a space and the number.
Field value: A 5
